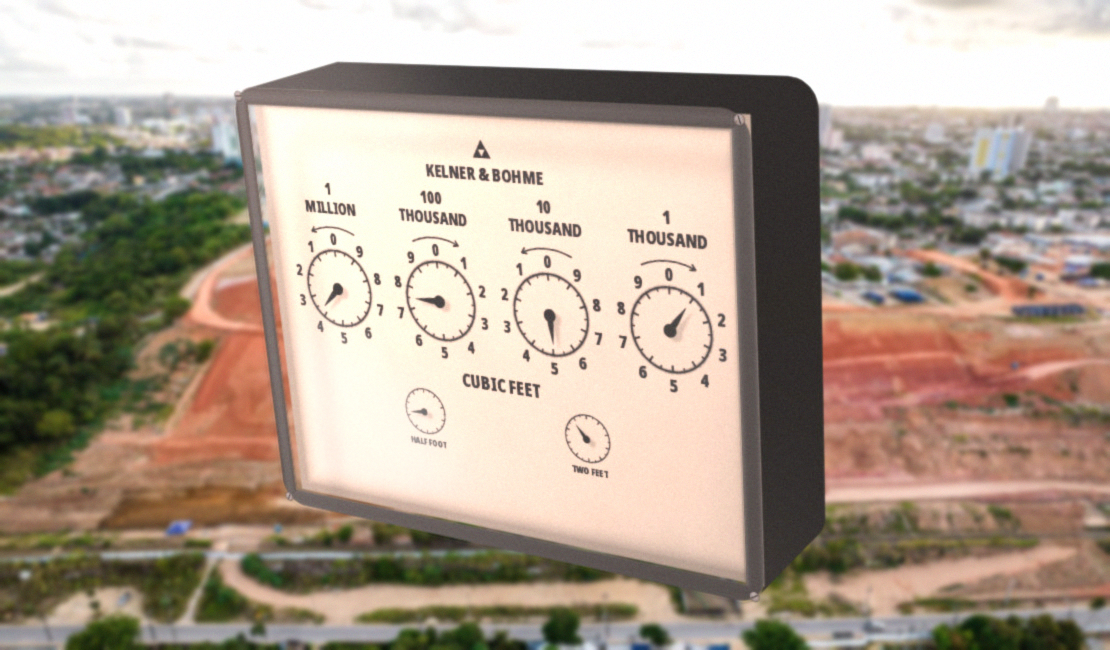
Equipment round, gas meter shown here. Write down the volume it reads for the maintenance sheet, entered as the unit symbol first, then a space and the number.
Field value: ft³ 375100
